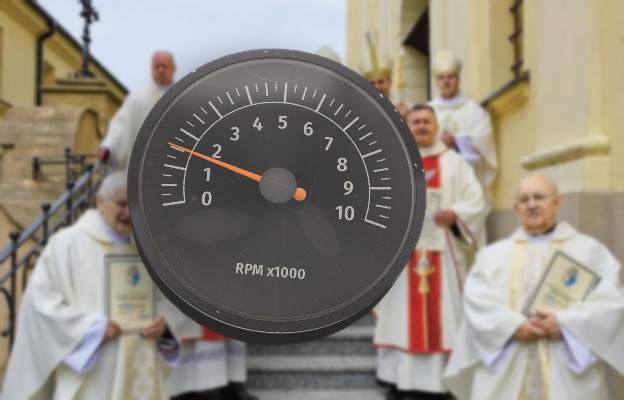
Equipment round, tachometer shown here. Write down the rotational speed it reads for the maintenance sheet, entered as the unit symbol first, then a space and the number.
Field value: rpm 1500
